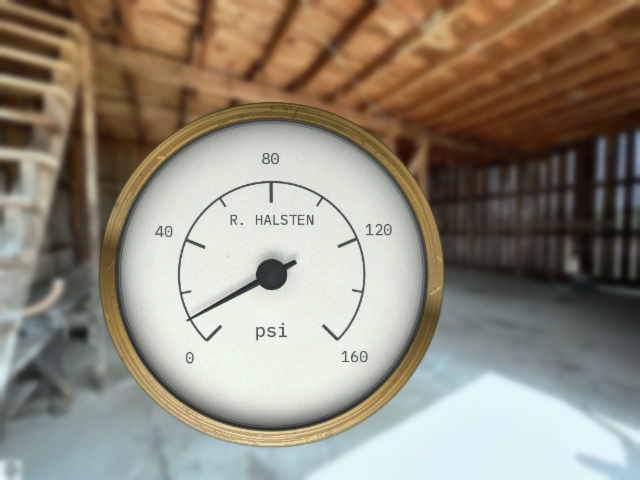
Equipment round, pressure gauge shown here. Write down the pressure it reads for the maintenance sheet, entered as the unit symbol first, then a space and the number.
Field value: psi 10
